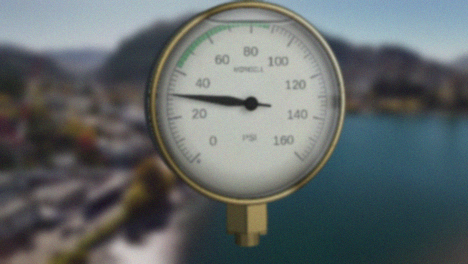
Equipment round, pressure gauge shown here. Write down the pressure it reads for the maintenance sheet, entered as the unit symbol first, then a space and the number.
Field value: psi 30
